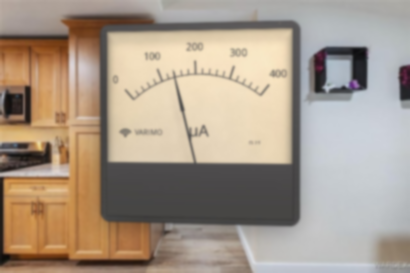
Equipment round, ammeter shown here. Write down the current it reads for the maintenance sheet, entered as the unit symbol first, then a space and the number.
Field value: µA 140
